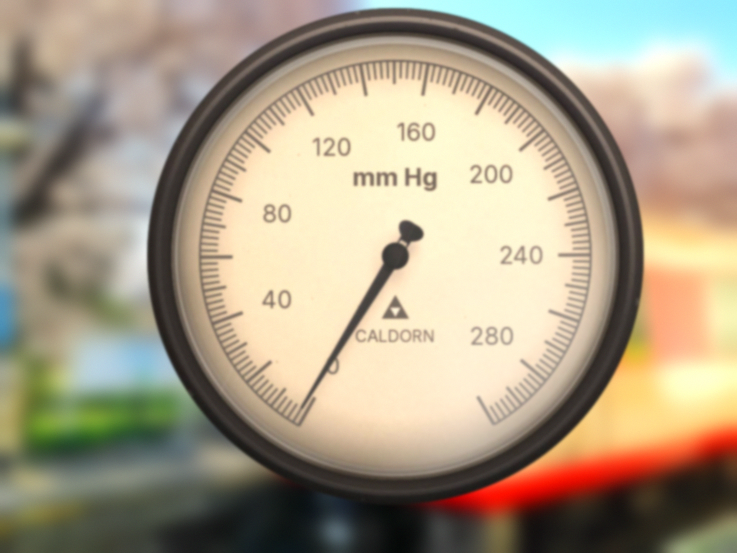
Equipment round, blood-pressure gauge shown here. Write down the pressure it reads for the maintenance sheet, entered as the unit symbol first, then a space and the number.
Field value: mmHg 2
